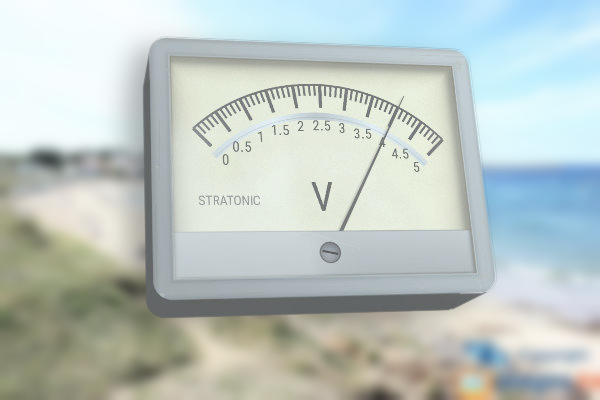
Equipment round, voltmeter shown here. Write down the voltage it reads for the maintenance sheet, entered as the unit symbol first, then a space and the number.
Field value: V 4
